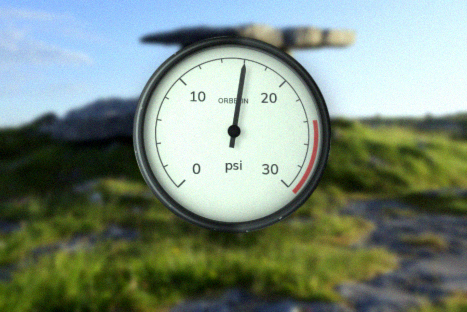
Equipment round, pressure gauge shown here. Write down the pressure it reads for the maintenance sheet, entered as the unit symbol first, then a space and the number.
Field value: psi 16
